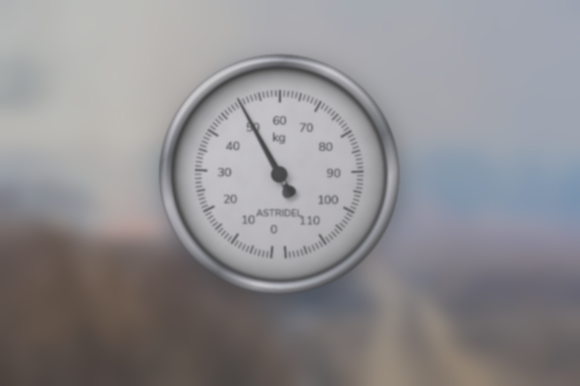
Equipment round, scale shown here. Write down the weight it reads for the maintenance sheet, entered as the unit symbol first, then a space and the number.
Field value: kg 50
